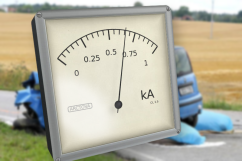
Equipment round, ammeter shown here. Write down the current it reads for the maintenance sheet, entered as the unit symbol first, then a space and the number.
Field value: kA 0.65
